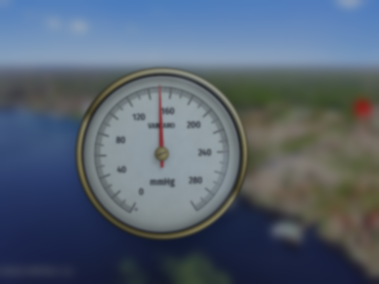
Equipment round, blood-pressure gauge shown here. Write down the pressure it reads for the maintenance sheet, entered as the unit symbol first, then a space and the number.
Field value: mmHg 150
